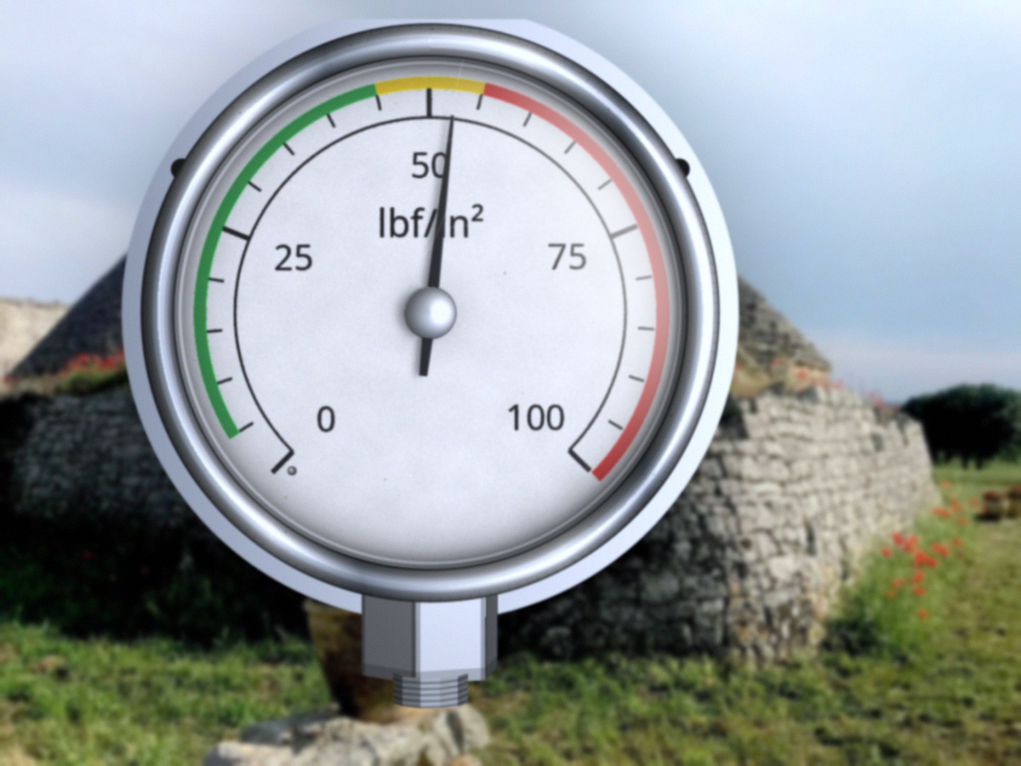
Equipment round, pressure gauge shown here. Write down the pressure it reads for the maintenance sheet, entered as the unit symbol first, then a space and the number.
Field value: psi 52.5
